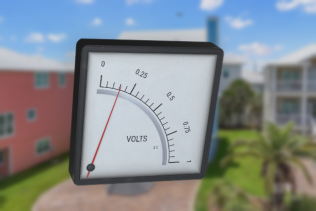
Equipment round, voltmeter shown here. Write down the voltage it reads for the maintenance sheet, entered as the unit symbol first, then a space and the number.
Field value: V 0.15
